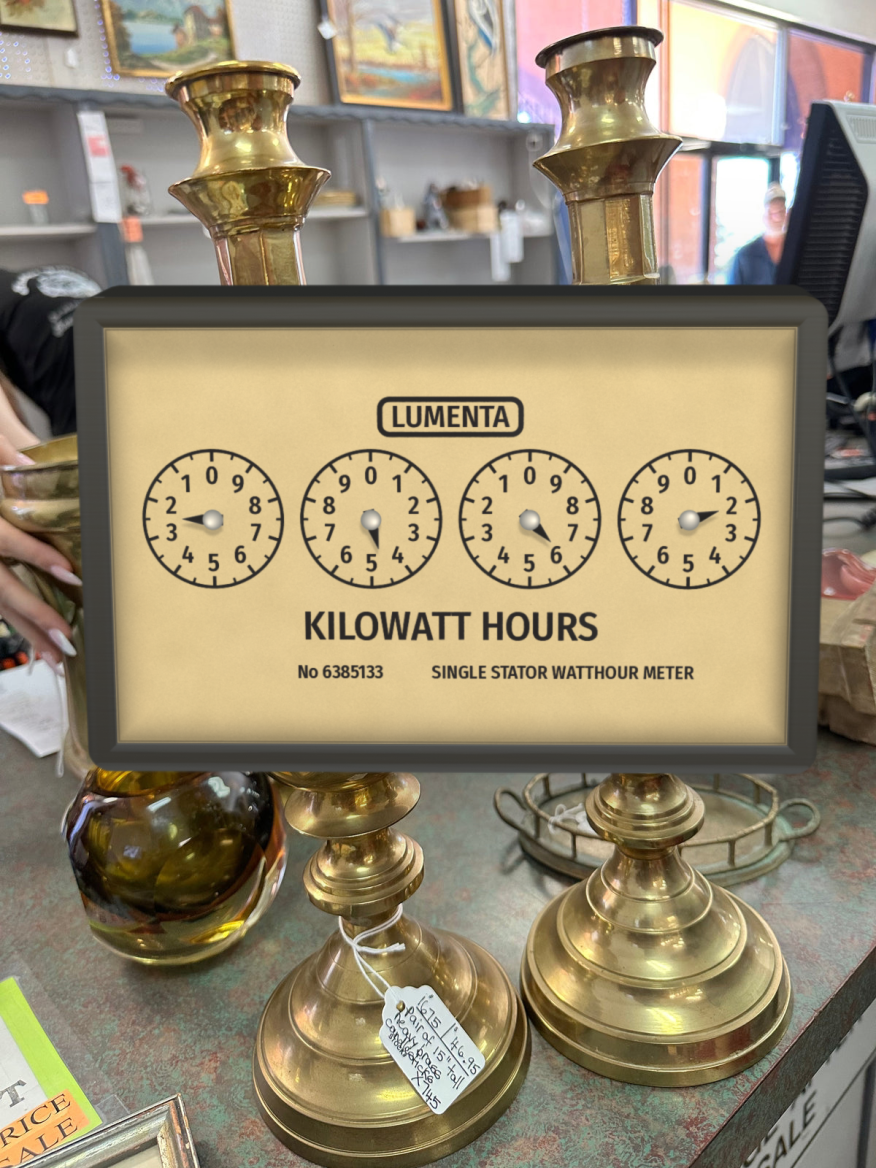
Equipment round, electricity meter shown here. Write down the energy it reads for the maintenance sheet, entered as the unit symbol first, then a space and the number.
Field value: kWh 2462
